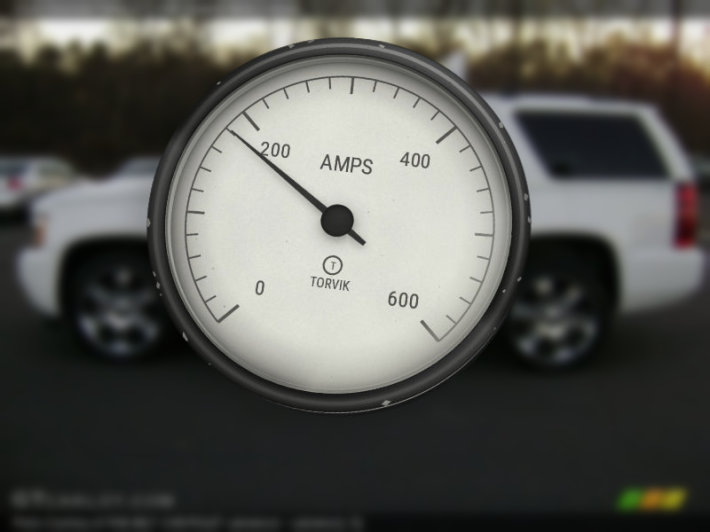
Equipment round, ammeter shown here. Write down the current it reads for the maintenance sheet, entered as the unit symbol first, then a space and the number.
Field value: A 180
